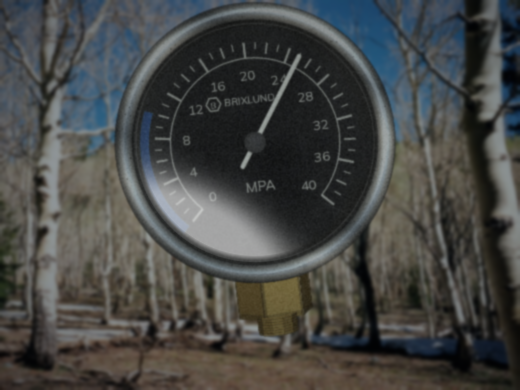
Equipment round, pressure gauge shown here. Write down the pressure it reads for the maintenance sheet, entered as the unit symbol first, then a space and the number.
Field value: MPa 25
